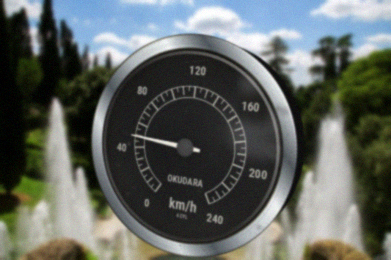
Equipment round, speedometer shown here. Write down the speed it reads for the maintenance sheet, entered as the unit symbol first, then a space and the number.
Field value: km/h 50
